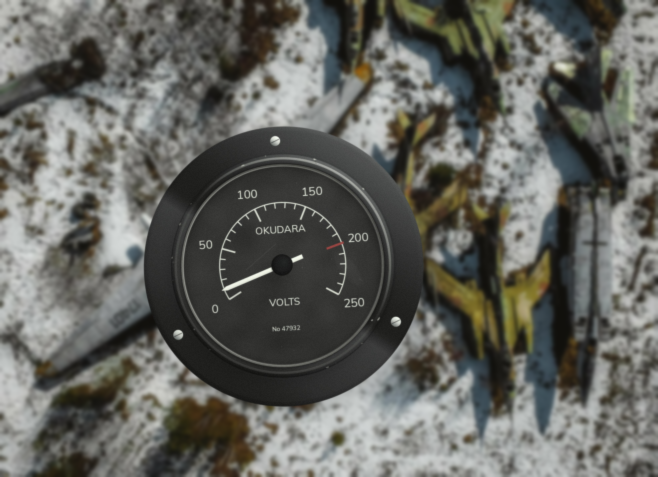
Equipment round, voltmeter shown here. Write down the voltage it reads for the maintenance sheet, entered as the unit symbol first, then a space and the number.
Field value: V 10
